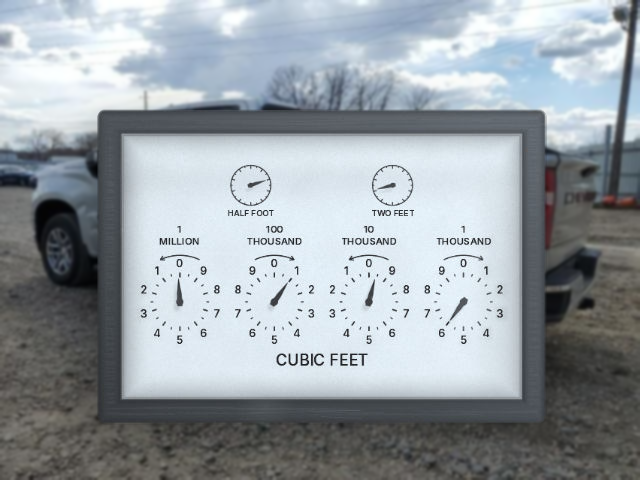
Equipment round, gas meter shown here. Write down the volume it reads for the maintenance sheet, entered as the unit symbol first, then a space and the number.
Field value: ft³ 9600
